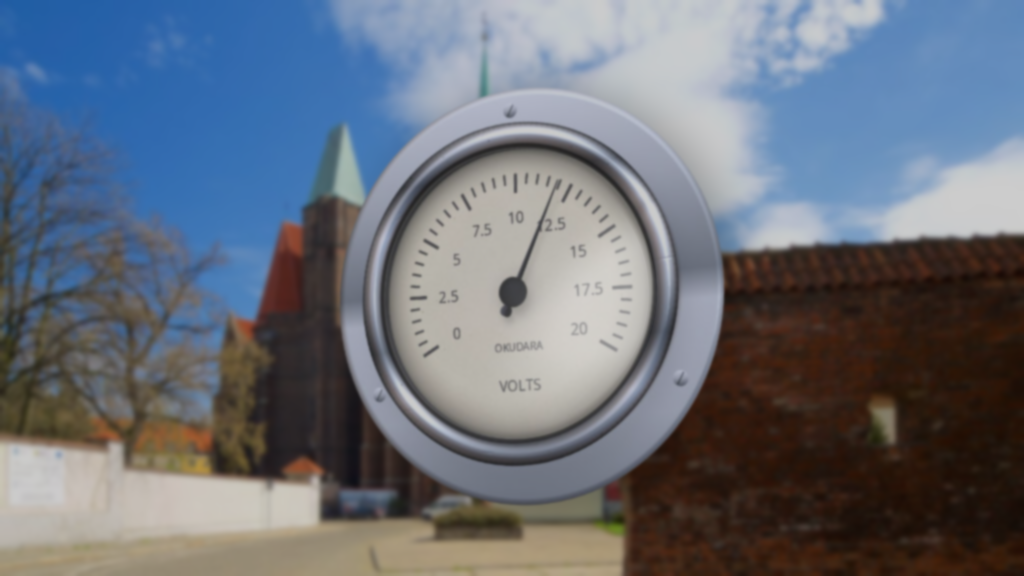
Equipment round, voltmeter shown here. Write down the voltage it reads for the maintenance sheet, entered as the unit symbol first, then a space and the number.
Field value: V 12
